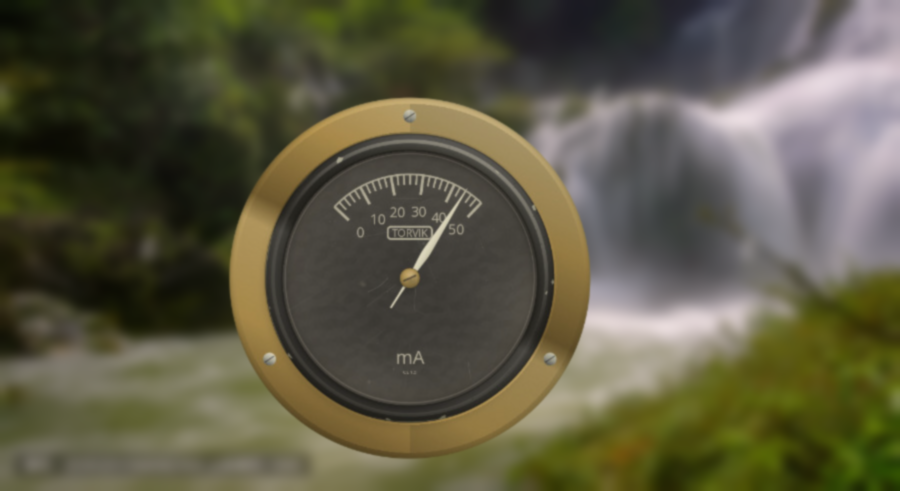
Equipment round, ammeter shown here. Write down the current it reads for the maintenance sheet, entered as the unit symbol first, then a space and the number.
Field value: mA 44
